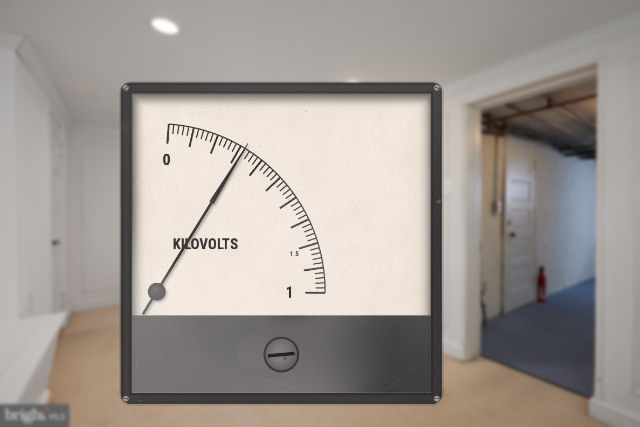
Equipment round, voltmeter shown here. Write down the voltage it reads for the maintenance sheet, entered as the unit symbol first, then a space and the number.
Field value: kV 0.32
